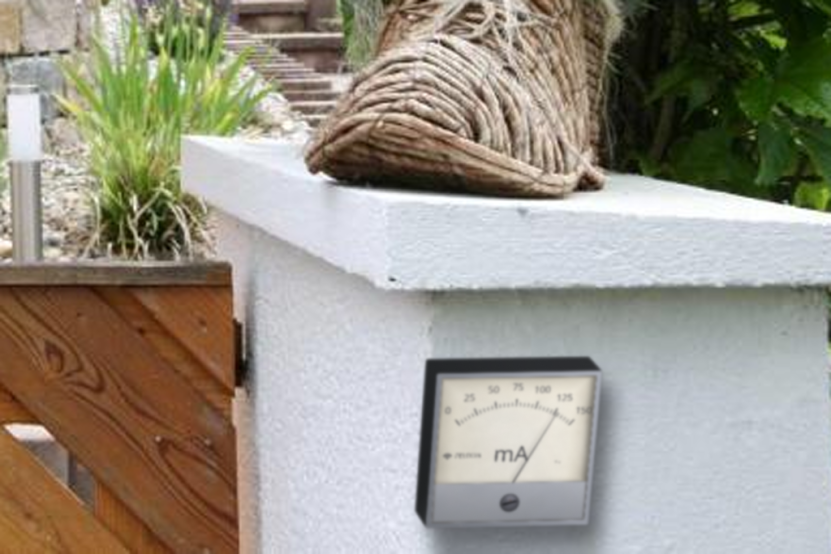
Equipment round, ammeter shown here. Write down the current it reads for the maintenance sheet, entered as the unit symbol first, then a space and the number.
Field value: mA 125
